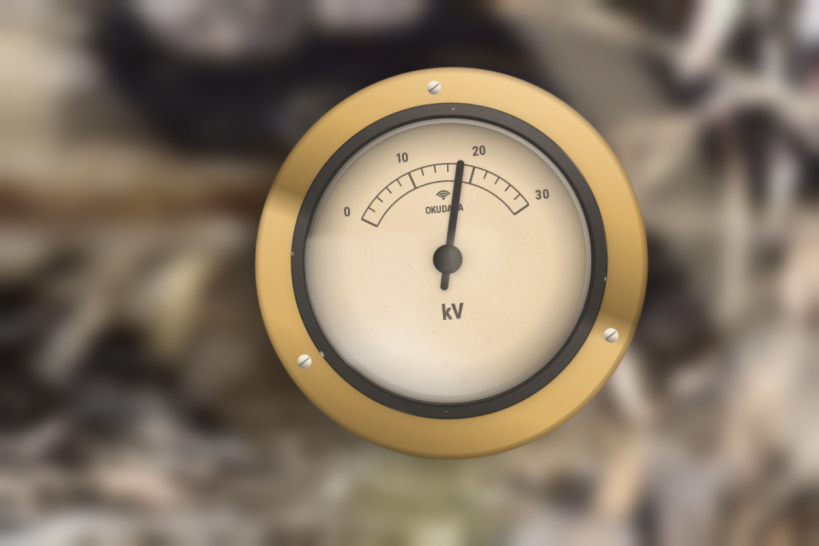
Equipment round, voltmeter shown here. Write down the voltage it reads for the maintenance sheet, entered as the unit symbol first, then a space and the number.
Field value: kV 18
